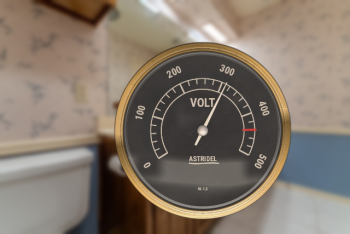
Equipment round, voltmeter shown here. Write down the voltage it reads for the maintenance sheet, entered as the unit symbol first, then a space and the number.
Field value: V 310
